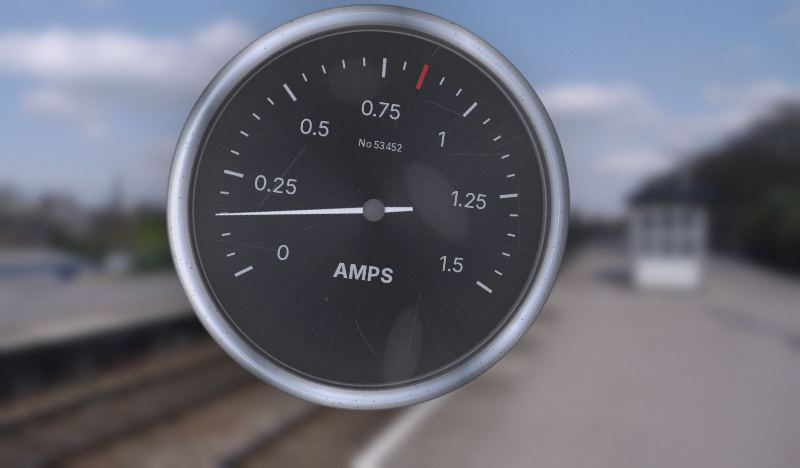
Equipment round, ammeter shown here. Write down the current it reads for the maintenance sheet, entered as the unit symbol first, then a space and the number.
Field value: A 0.15
